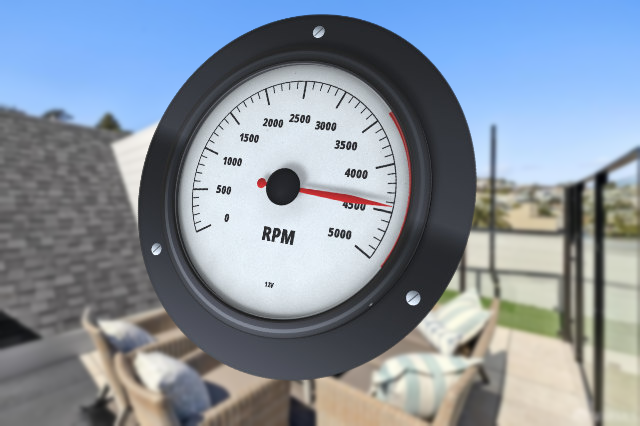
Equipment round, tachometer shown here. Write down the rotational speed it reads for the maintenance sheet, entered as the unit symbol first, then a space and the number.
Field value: rpm 4450
